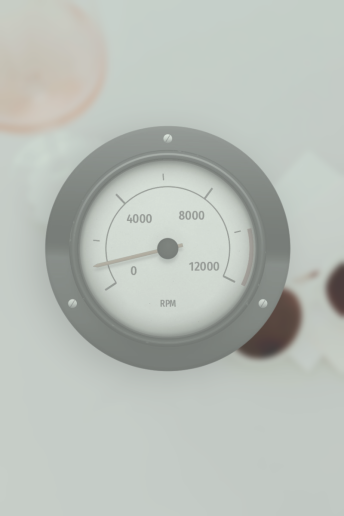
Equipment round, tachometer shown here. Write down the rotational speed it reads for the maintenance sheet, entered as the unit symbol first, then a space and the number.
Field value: rpm 1000
